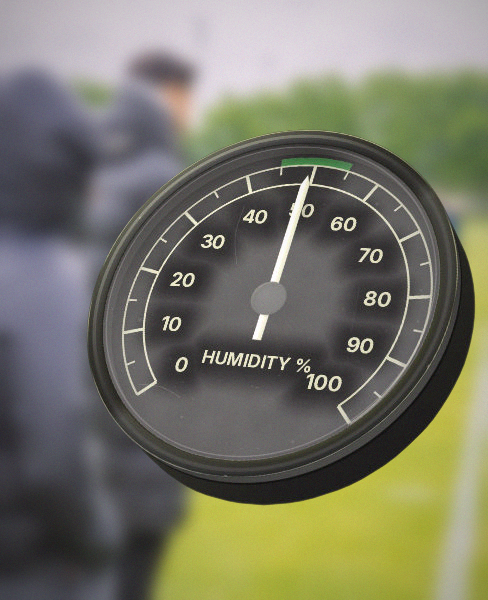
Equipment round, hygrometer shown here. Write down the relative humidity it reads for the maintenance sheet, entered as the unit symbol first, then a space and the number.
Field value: % 50
